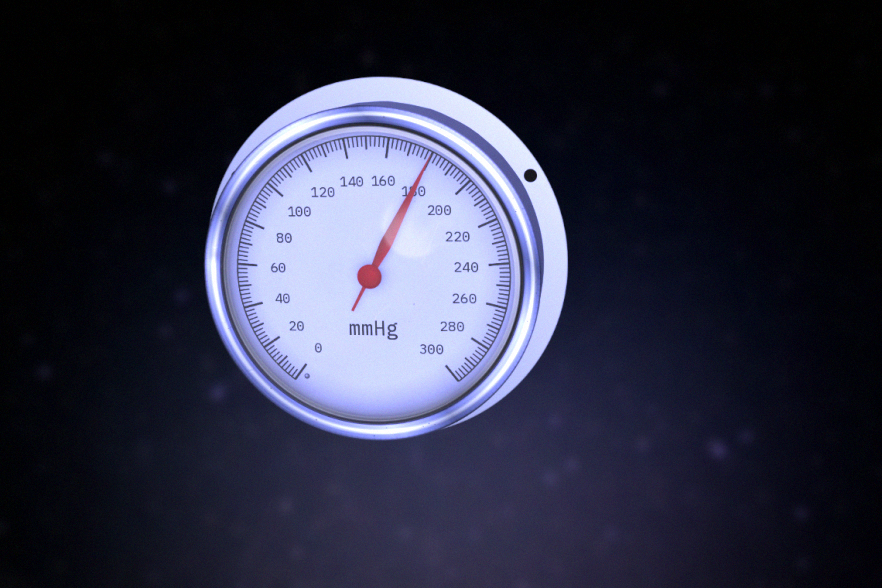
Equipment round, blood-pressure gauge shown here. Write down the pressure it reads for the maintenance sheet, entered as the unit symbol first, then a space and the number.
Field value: mmHg 180
